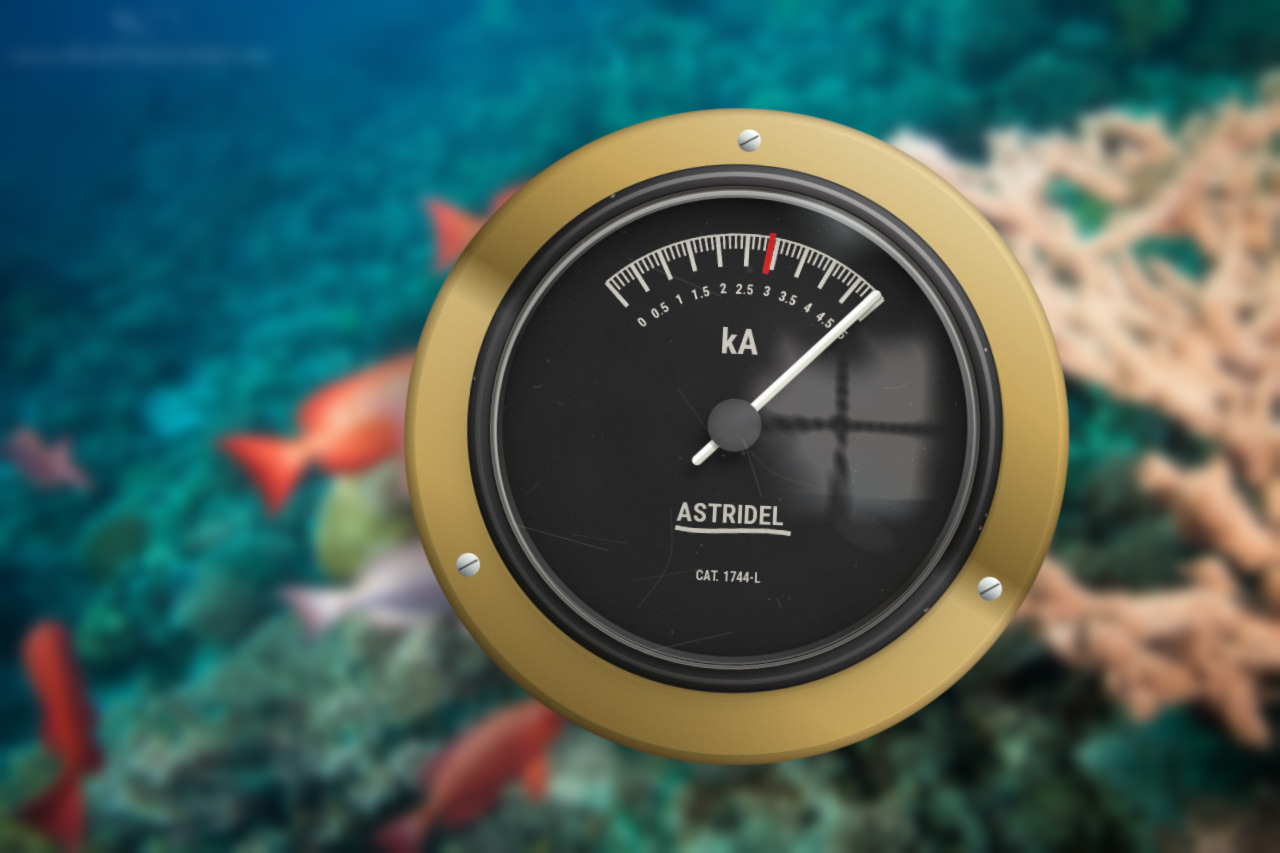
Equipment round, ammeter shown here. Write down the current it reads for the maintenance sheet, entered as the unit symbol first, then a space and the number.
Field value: kA 4.9
